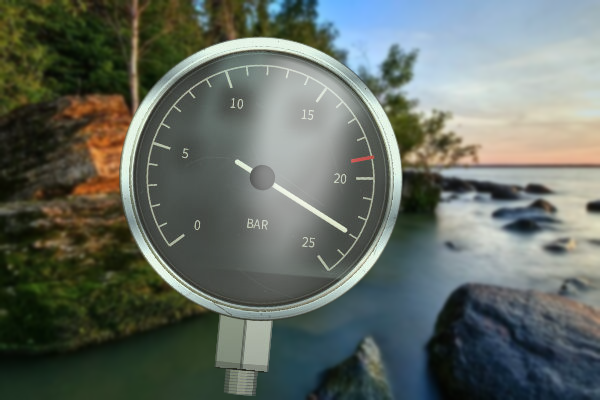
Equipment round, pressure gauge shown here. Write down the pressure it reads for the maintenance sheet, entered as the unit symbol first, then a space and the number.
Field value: bar 23
